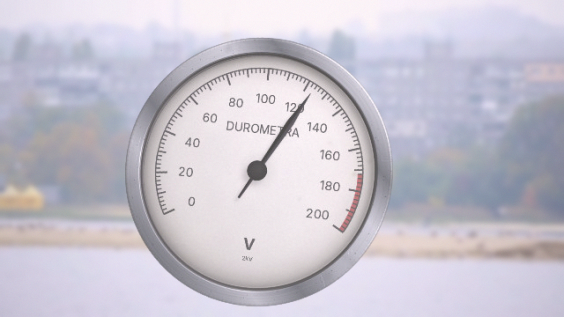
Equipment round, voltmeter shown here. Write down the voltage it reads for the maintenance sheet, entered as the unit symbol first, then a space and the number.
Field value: V 124
